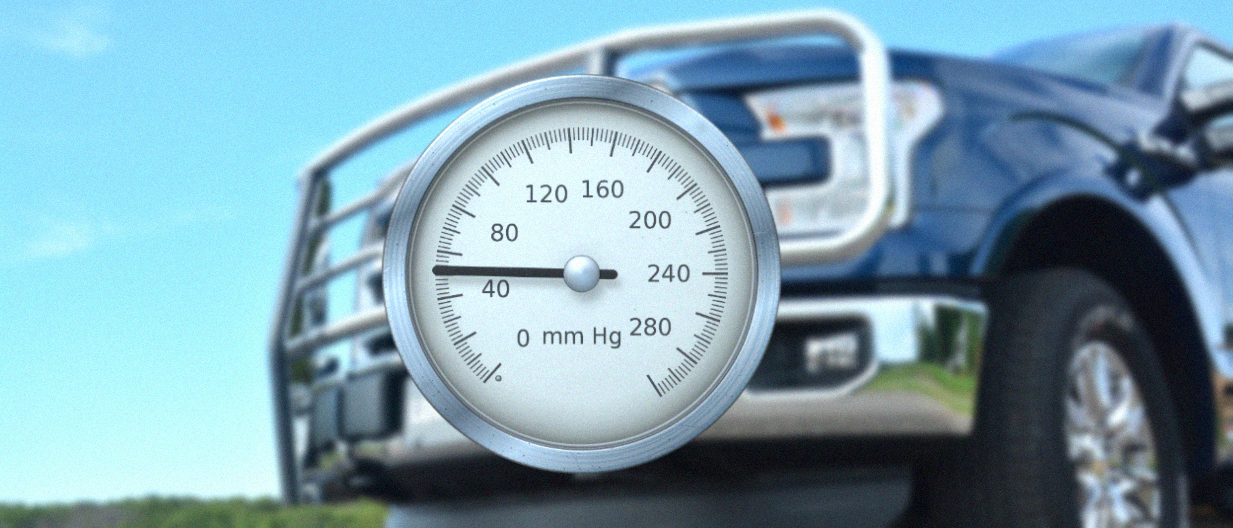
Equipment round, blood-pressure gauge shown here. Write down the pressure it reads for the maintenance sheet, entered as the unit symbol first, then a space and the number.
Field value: mmHg 52
